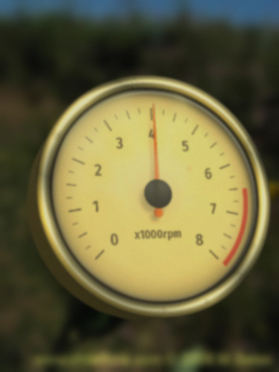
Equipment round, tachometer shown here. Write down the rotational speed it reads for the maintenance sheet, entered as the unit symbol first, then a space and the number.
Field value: rpm 4000
